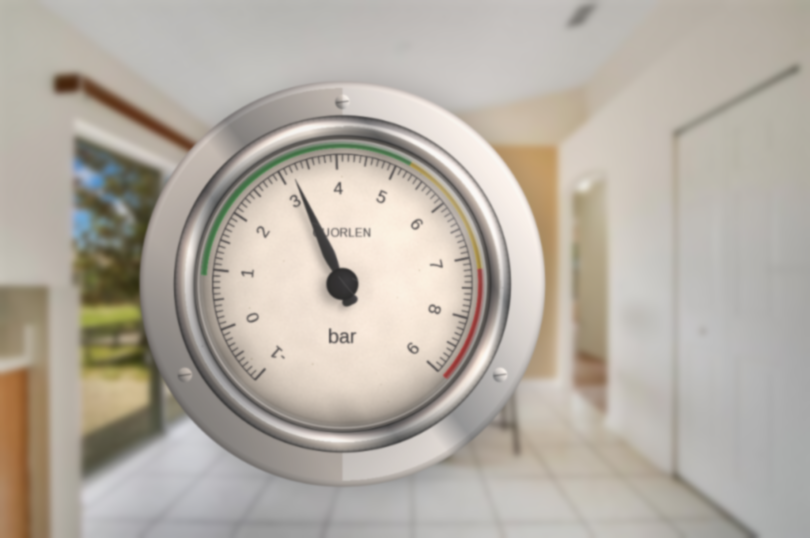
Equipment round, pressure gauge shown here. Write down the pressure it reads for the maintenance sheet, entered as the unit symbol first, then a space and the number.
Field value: bar 3.2
